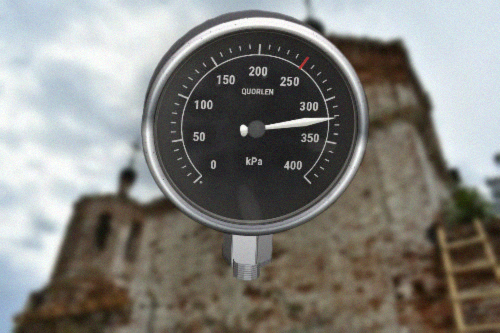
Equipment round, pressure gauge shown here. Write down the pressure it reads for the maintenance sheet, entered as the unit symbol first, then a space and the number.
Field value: kPa 320
